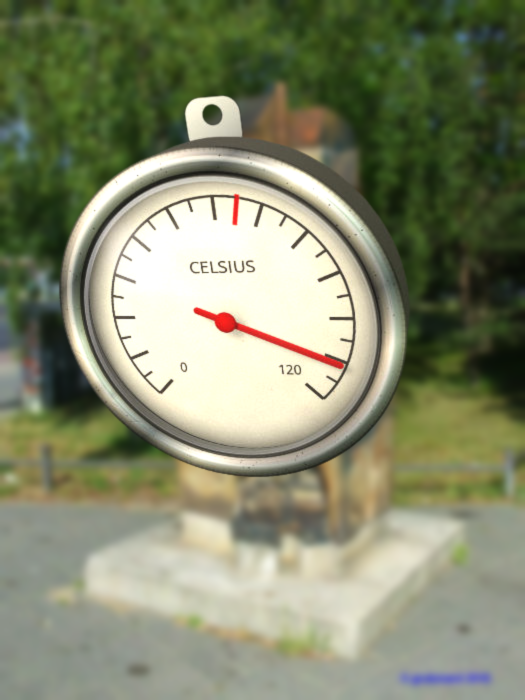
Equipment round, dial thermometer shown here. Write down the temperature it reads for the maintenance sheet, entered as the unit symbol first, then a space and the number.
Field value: °C 110
